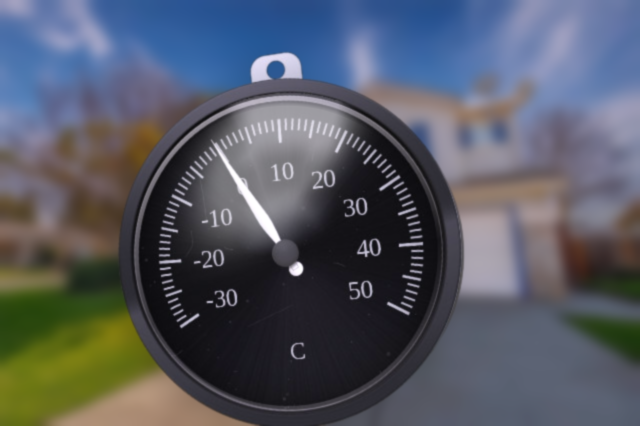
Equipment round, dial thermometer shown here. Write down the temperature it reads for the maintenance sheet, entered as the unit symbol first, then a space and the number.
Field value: °C 0
